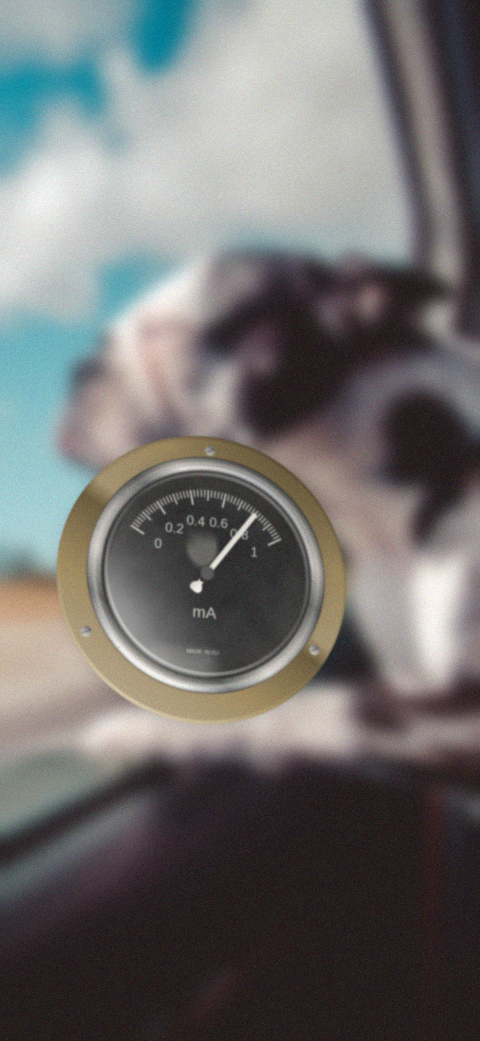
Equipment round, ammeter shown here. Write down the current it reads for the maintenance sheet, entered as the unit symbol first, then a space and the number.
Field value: mA 0.8
